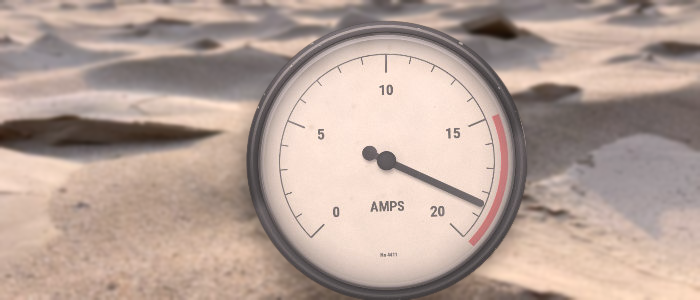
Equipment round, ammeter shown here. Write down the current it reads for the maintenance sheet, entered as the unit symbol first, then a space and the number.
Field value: A 18.5
